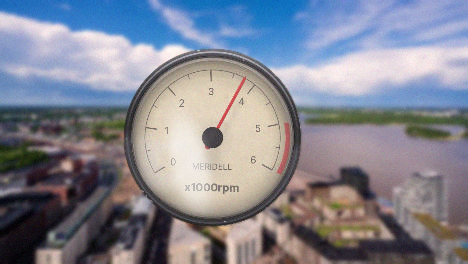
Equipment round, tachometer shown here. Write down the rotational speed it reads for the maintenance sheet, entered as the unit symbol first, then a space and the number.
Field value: rpm 3750
